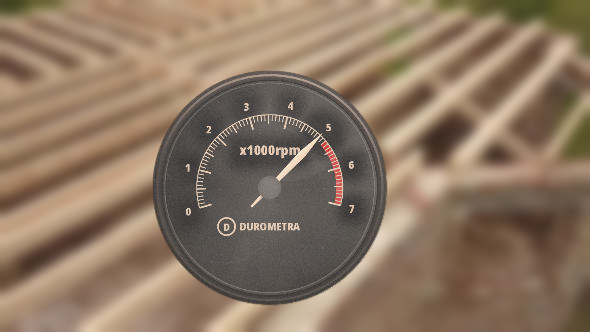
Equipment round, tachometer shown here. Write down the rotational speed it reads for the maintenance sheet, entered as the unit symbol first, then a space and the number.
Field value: rpm 5000
